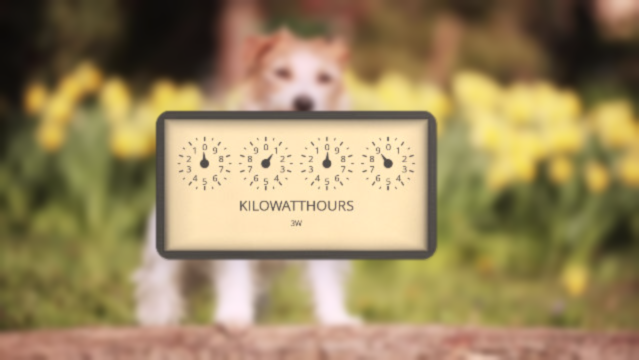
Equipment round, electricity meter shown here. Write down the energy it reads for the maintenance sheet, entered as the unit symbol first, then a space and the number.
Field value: kWh 99
